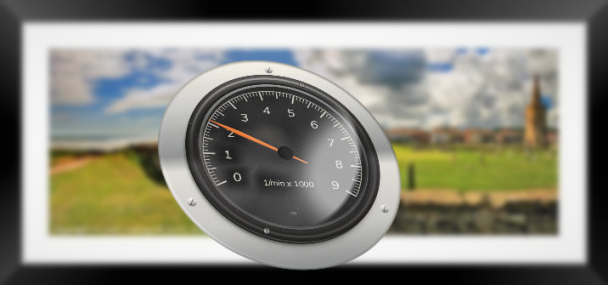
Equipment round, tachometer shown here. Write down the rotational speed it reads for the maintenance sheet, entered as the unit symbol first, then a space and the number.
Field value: rpm 2000
